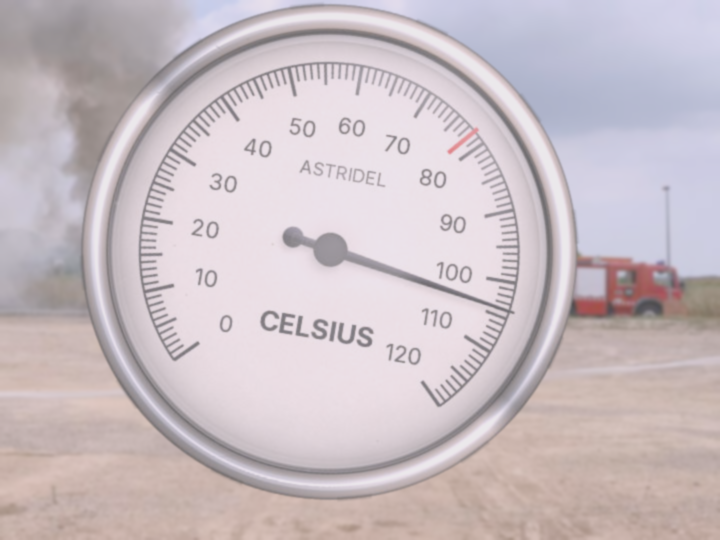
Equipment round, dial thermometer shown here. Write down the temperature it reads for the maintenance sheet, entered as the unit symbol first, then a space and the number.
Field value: °C 104
